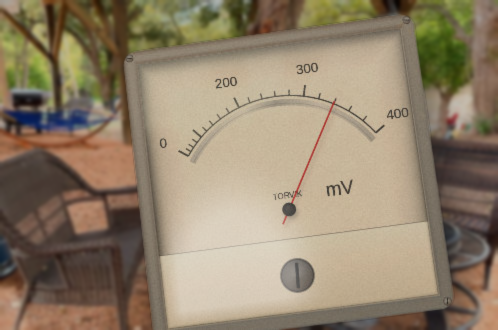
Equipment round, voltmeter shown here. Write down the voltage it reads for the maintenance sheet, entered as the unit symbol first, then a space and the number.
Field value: mV 340
